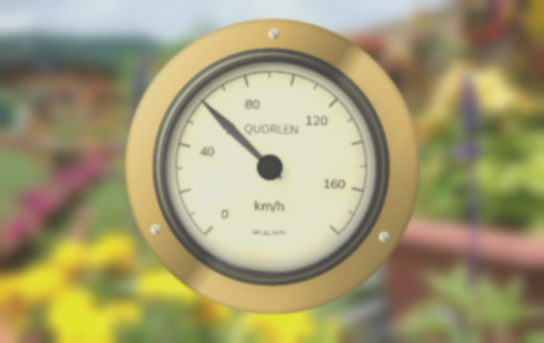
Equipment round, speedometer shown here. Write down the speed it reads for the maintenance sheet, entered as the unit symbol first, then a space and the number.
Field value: km/h 60
